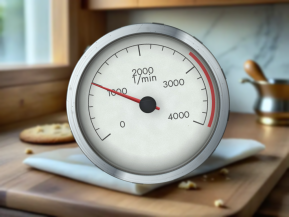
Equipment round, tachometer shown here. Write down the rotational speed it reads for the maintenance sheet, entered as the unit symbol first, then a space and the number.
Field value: rpm 1000
